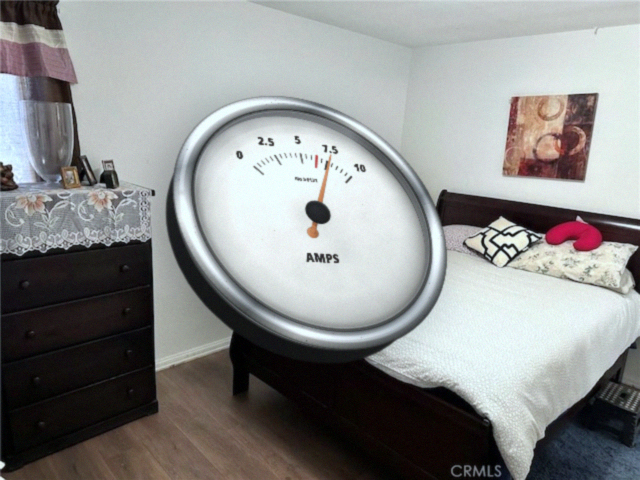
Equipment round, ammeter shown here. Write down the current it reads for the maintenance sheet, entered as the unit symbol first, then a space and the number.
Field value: A 7.5
